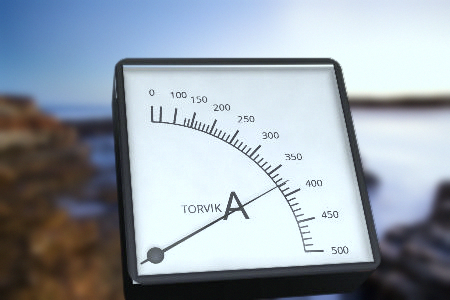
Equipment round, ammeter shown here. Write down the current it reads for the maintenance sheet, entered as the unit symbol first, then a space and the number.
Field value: A 380
